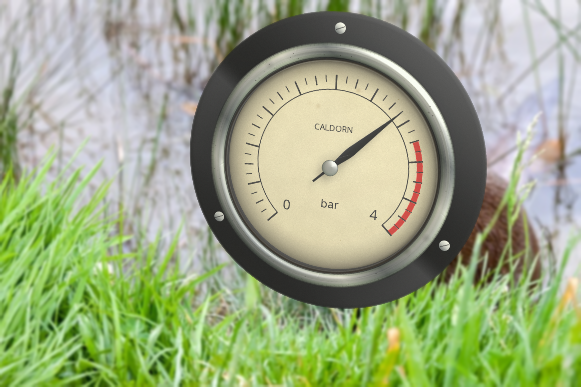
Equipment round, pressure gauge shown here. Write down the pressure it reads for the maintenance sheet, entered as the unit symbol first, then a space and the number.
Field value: bar 2.7
